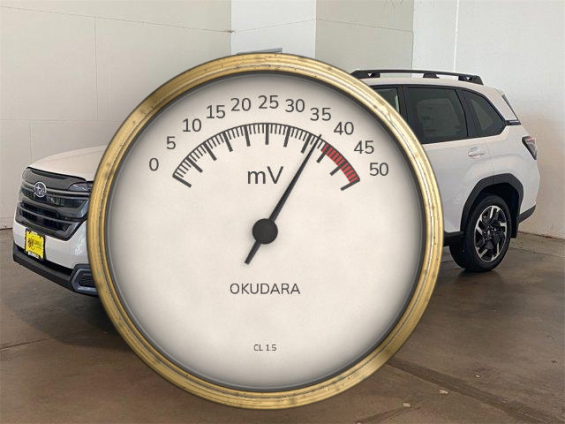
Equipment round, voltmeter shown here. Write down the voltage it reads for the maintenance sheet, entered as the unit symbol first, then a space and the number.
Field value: mV 37
